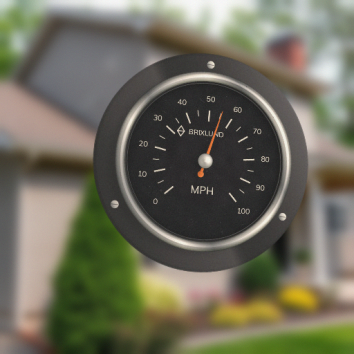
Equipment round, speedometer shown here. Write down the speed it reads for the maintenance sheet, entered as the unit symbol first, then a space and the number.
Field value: mph 55
